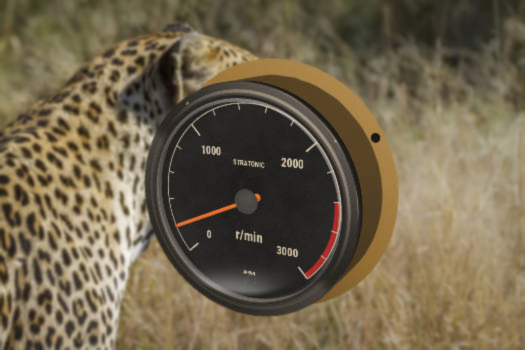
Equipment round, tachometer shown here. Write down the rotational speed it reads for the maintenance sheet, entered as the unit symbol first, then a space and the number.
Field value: rpm 200
